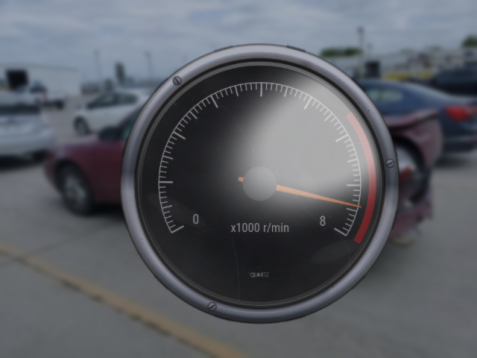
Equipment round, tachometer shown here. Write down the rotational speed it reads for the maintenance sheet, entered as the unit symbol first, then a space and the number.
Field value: rpm 7400
